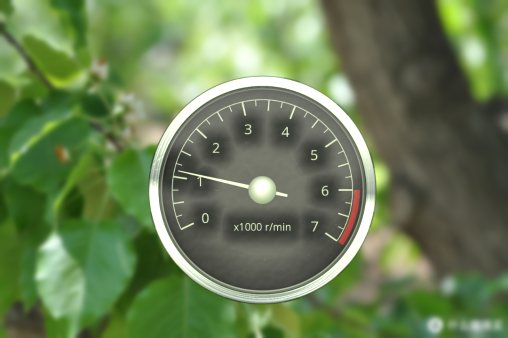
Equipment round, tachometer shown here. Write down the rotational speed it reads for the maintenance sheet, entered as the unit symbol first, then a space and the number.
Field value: rpm 1125
